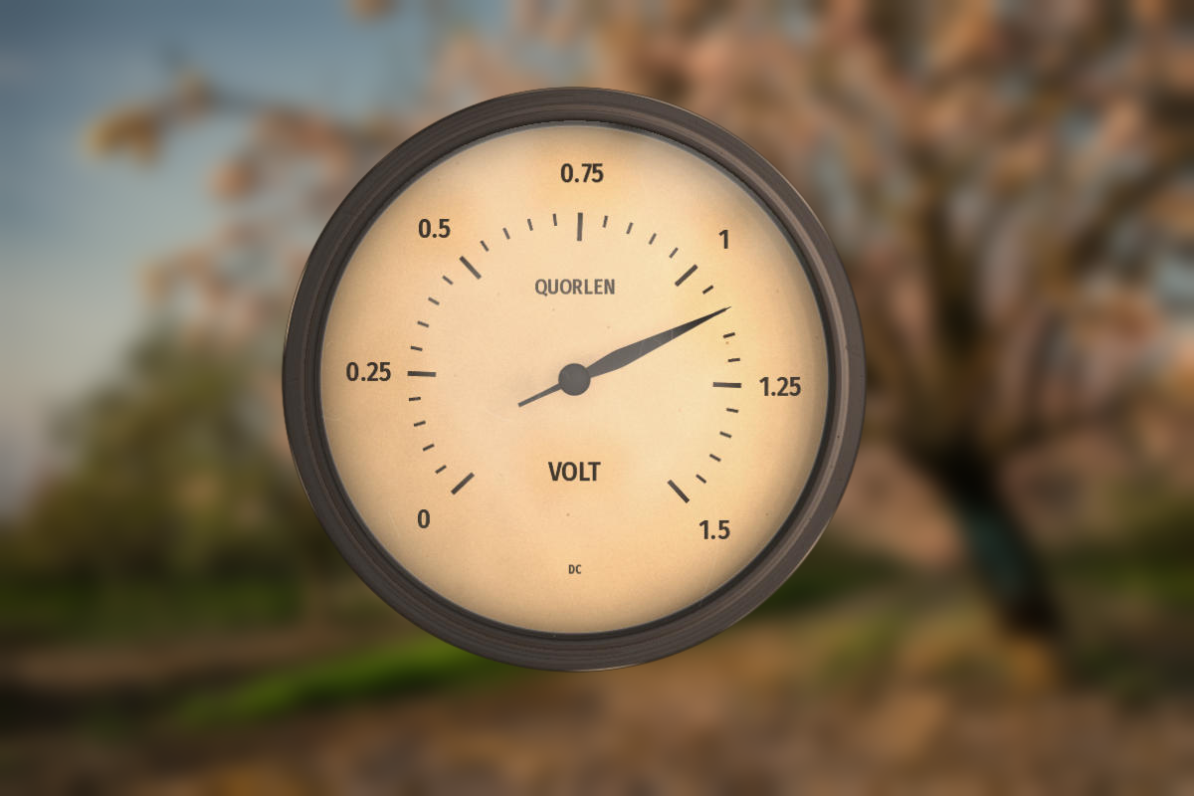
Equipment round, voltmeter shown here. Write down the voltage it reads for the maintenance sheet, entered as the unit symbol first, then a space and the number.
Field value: V 1.1
